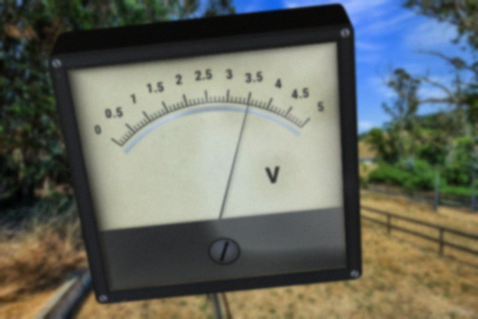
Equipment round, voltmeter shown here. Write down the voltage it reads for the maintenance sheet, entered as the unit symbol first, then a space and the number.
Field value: V 3.5
